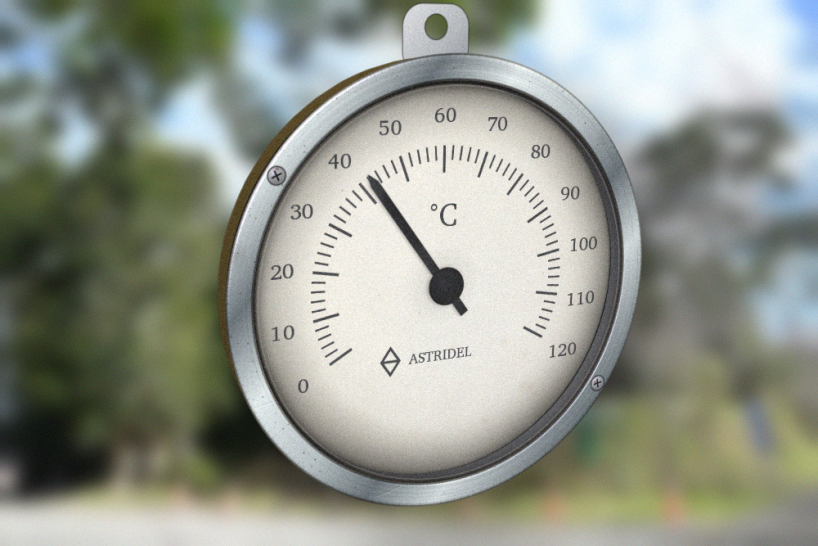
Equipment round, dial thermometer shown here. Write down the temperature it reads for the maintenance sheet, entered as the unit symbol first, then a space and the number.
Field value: °C 42
